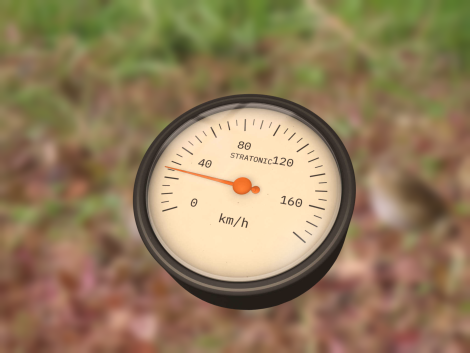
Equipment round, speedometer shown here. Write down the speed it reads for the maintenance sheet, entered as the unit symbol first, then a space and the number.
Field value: km/h 25
